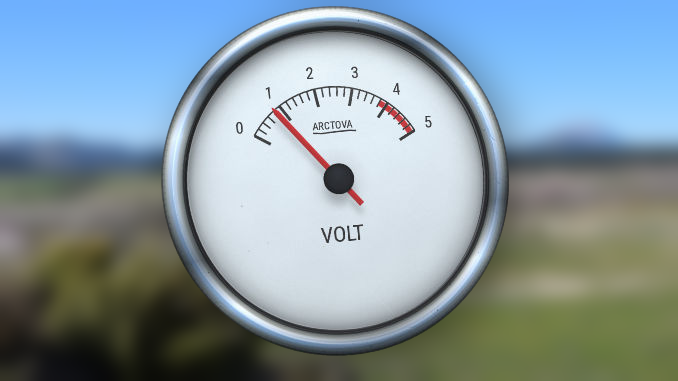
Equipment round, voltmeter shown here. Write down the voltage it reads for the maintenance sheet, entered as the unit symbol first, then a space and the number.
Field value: V 0.8
